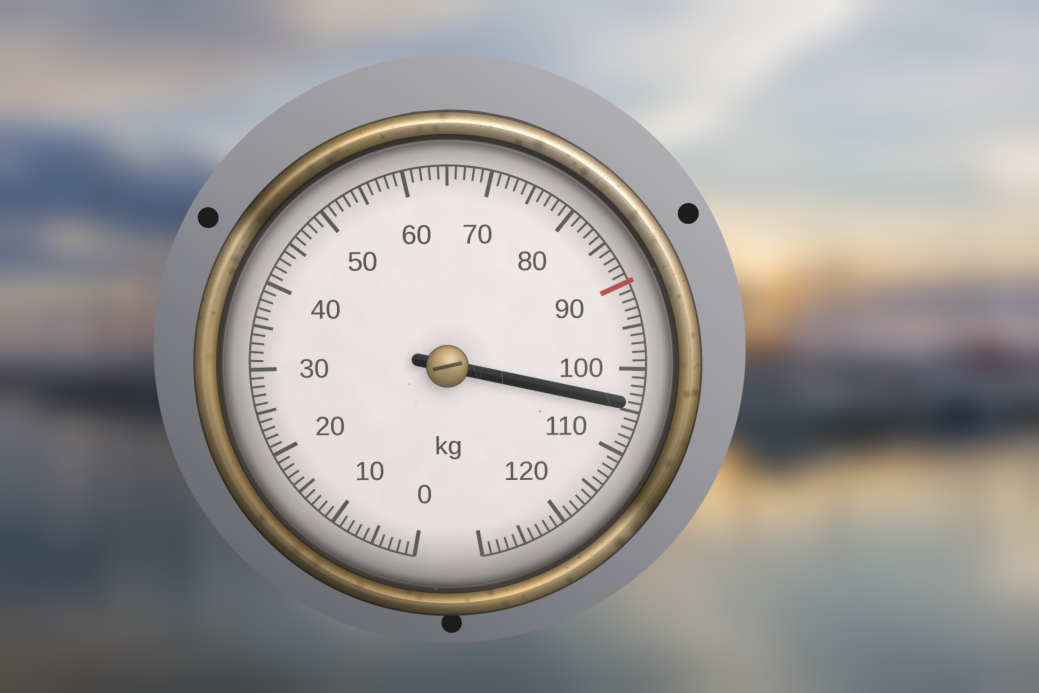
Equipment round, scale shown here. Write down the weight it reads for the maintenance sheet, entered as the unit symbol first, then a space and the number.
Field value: kg 104
